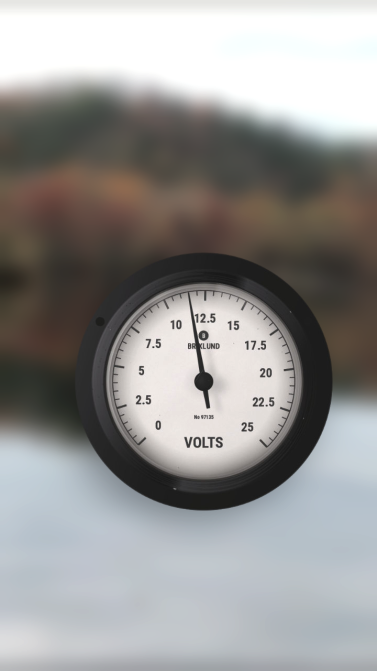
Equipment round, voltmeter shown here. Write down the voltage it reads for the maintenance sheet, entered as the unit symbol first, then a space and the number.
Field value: V 11.5
